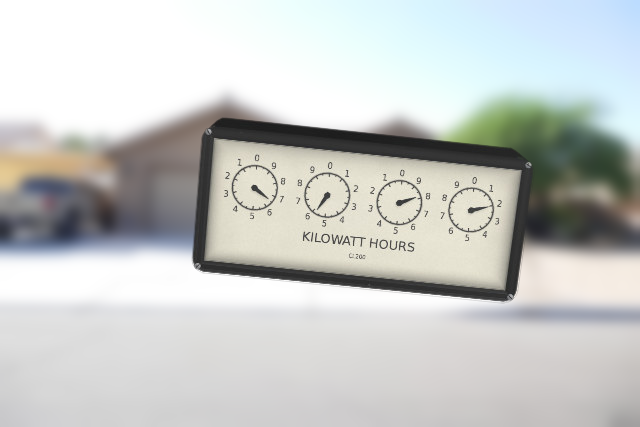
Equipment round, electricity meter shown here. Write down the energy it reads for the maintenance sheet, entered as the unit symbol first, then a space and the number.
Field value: kWh 6582
